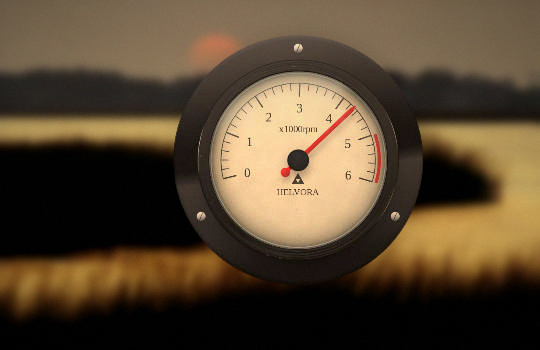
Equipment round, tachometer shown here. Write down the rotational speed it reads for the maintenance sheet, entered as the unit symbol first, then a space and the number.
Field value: rpm 4300
